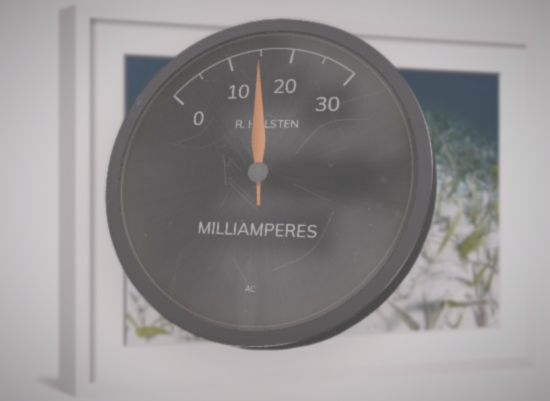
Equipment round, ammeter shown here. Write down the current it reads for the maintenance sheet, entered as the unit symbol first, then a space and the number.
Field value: mA 15
